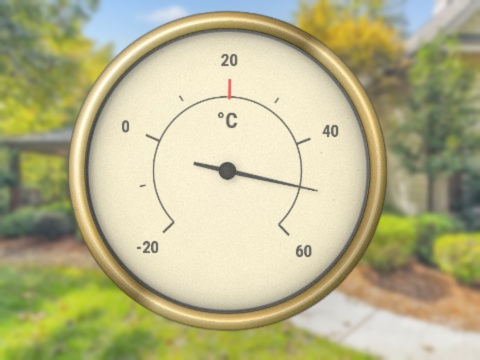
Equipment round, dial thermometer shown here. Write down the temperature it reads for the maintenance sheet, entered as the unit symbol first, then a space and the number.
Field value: °C 50
